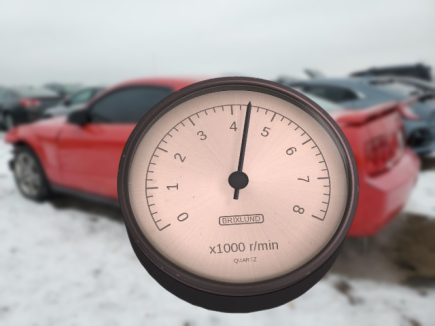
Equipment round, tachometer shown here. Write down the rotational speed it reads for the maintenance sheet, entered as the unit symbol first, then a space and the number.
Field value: rpm 4400
